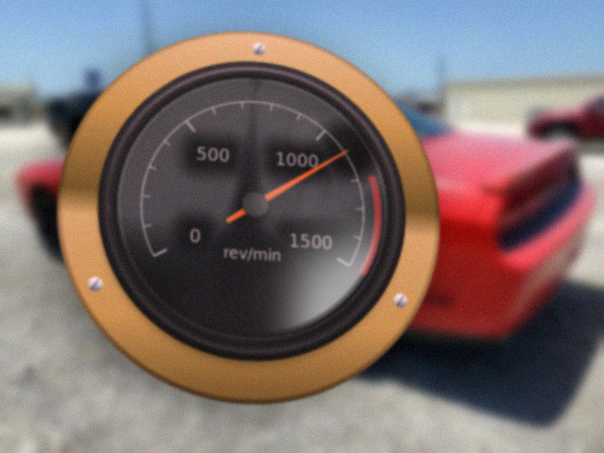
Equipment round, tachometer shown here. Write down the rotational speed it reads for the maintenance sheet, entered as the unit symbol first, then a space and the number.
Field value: rpm 1100
